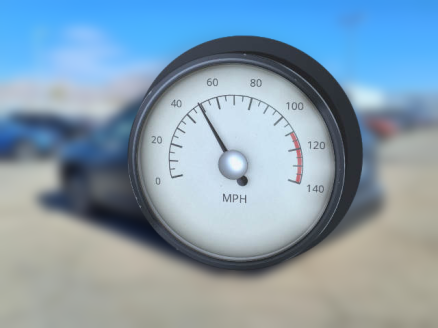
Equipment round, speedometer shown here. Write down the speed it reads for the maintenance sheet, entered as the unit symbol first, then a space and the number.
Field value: mph 50
